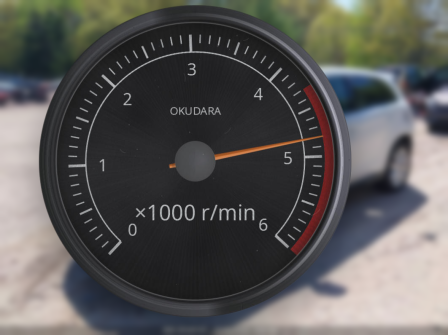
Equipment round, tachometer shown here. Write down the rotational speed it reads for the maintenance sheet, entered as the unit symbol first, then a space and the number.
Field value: rpm 4800
